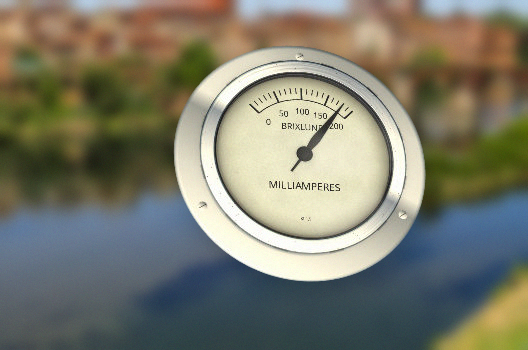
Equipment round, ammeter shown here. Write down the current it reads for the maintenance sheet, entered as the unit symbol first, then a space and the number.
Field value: mA 180
